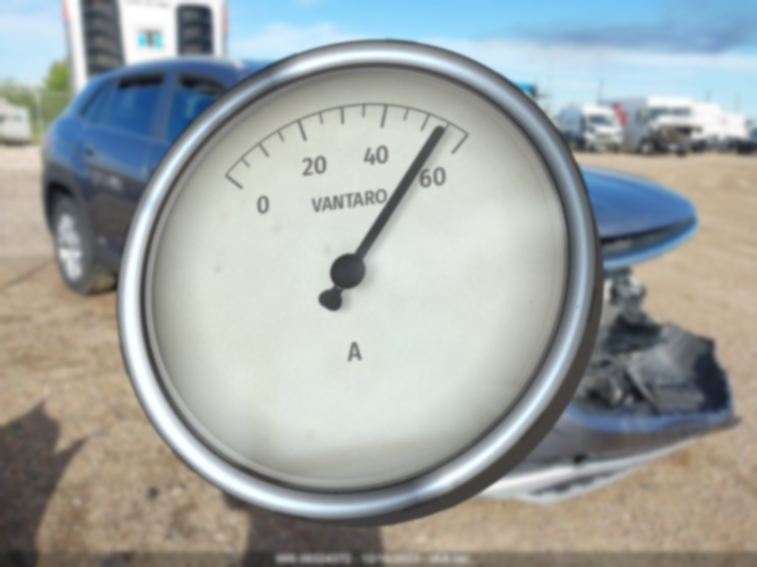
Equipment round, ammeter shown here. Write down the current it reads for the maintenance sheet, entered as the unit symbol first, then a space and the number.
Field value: A 55
